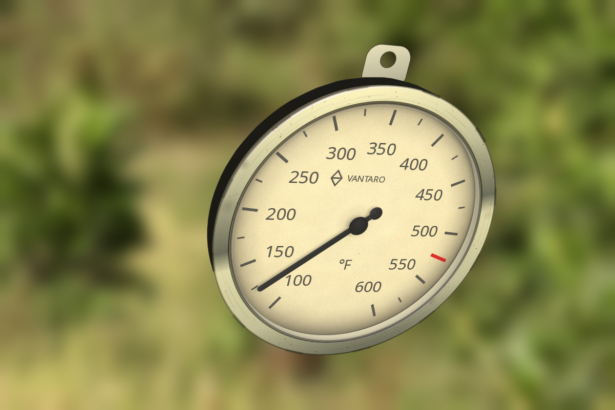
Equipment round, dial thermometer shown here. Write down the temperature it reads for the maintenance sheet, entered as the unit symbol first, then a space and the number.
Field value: °F 125
